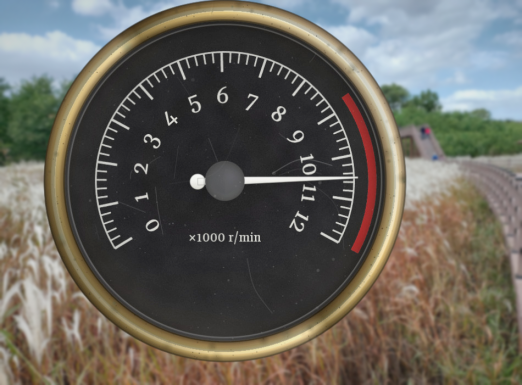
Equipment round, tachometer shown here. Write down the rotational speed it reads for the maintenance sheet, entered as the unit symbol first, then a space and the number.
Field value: rpm 10500
